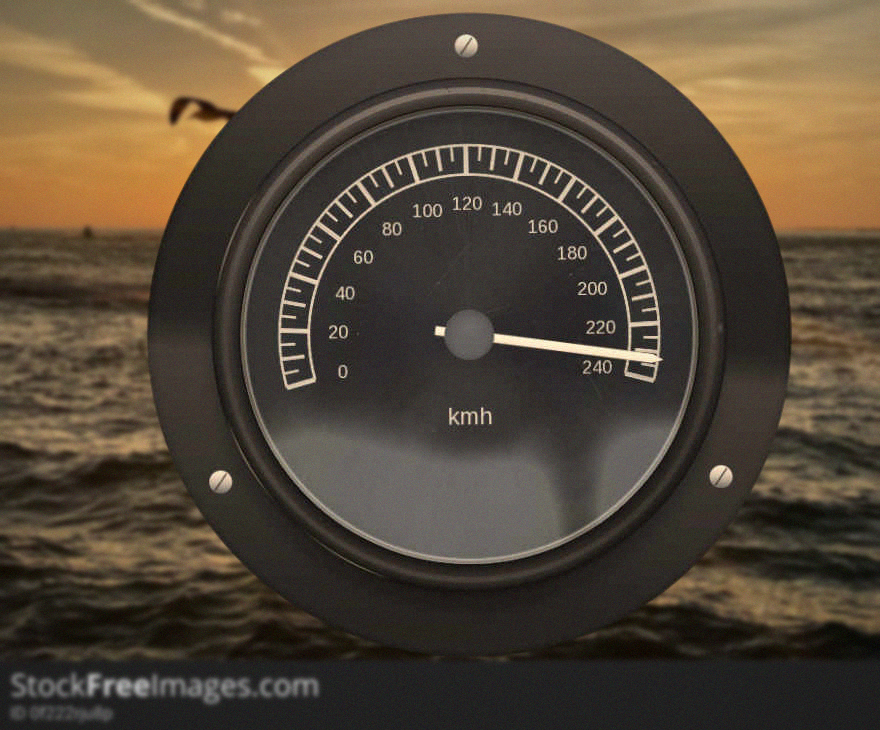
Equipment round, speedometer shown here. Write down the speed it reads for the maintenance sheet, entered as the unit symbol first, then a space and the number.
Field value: km/h 232.5
